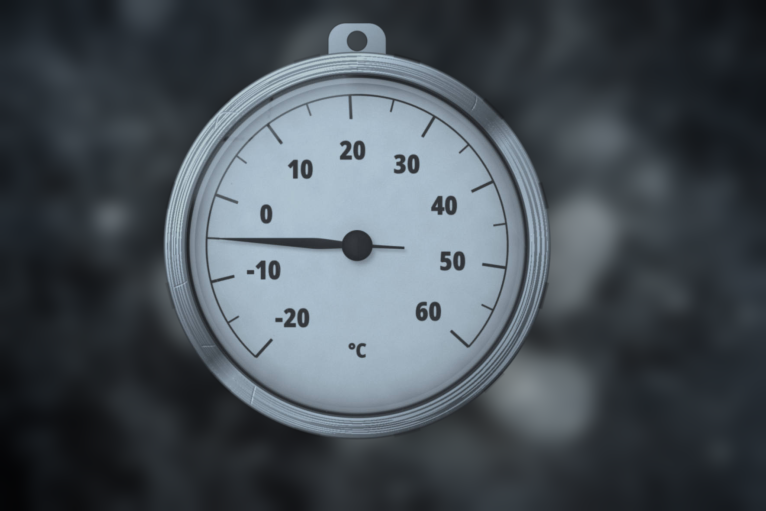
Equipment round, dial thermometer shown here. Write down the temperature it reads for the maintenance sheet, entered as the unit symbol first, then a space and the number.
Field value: °C -5
